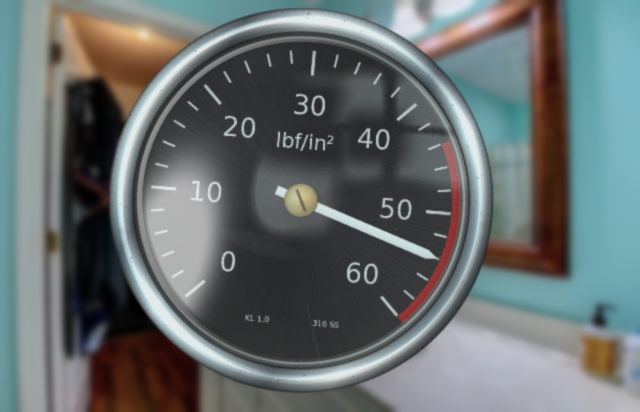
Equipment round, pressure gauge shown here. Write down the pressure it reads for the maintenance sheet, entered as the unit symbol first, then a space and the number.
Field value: psi 54
